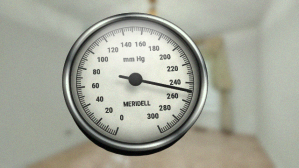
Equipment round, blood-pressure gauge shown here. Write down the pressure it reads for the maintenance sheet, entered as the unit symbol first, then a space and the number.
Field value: mmHg 250
